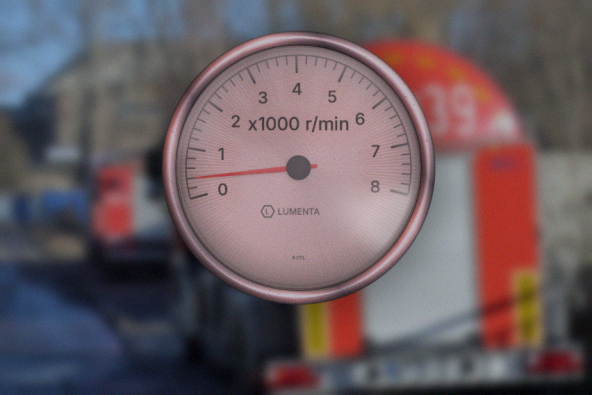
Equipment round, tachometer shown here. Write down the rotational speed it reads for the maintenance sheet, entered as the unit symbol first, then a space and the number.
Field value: rpm 400
